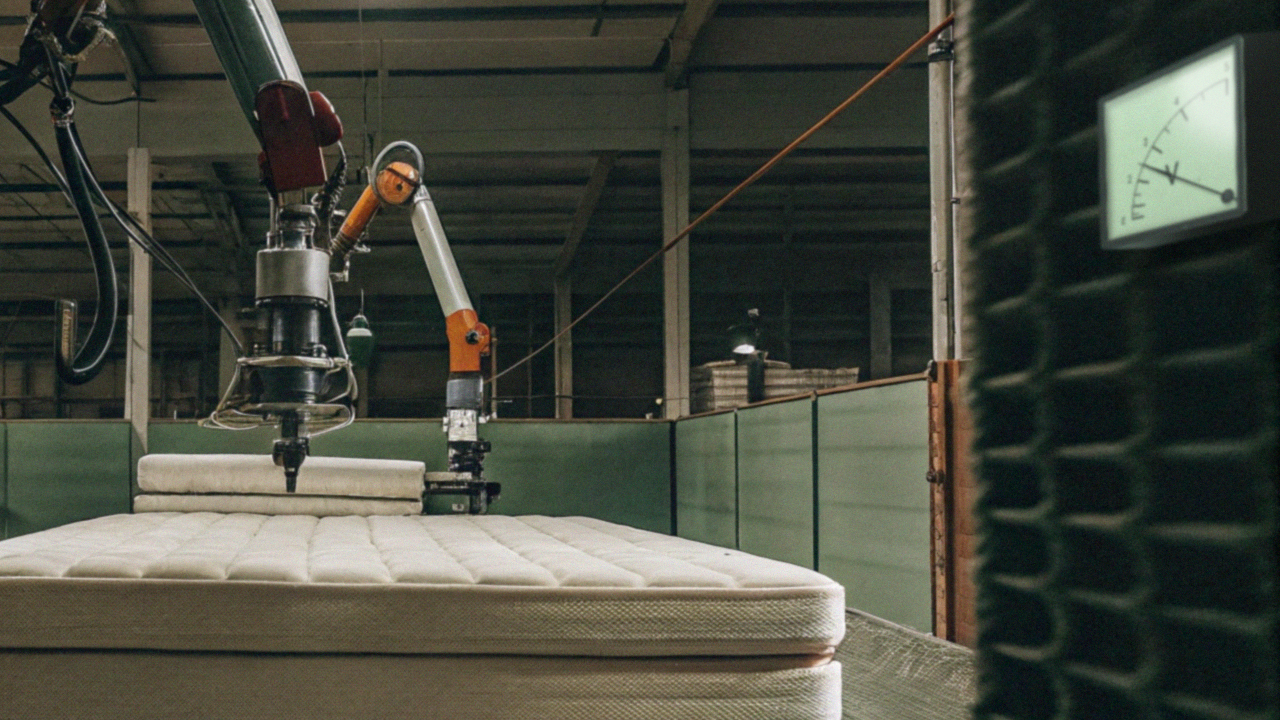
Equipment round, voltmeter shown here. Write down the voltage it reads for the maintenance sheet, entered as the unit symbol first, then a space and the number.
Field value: V 2.5
